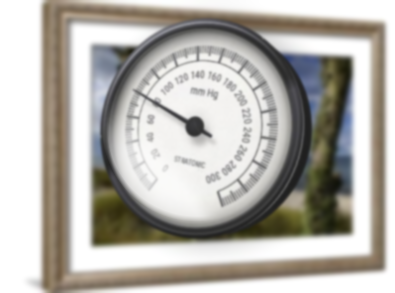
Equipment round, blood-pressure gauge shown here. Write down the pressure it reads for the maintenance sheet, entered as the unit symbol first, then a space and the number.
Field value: mmHg 80
